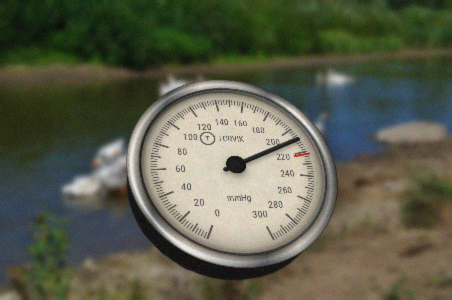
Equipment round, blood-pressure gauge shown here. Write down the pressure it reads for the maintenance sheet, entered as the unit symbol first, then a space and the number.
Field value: mmHg 210
